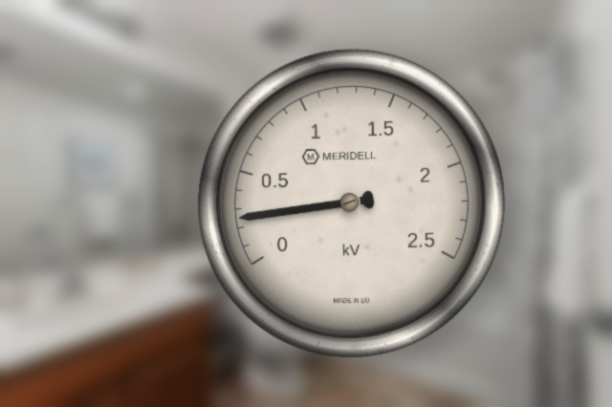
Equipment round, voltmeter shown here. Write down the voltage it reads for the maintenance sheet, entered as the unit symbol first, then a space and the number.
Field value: kV 0.25
